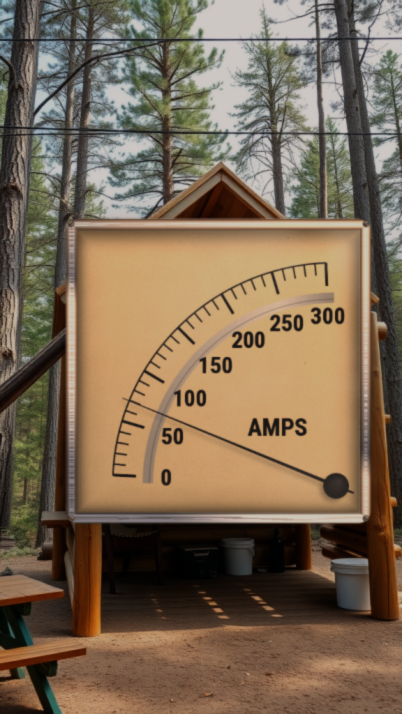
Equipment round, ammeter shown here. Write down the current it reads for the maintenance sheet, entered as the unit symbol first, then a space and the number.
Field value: A 70
